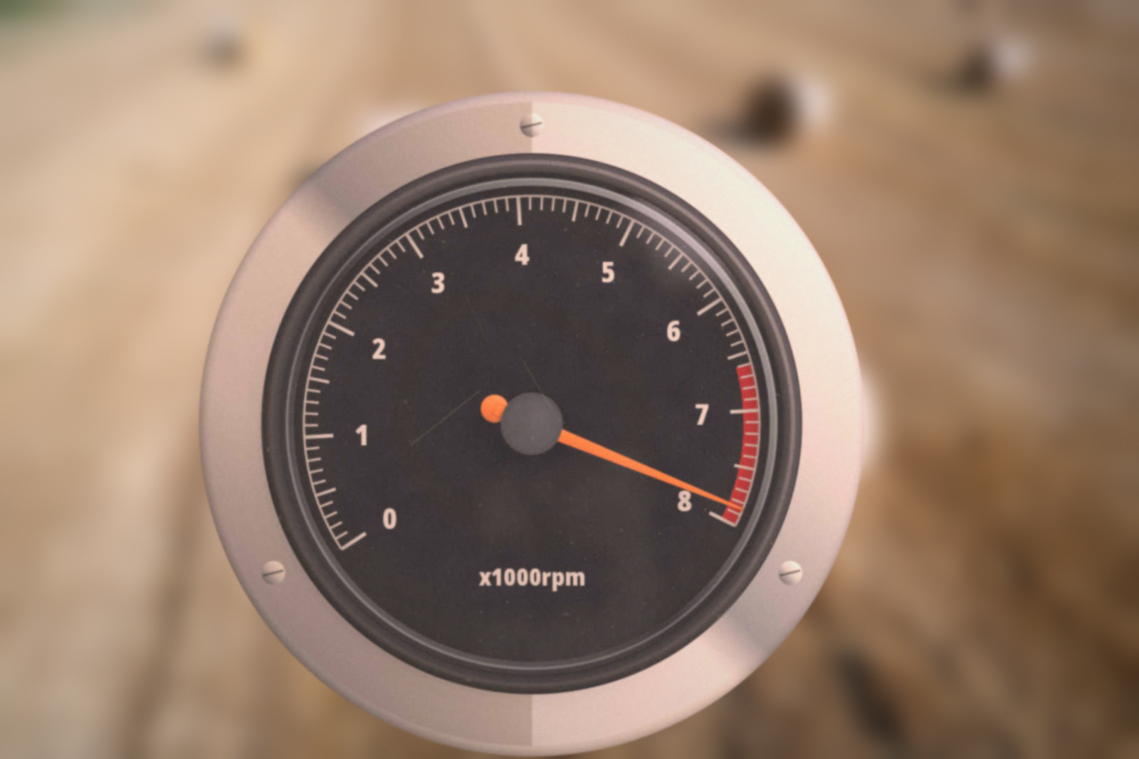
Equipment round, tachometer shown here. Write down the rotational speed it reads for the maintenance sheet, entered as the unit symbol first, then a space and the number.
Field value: rpm 7850
